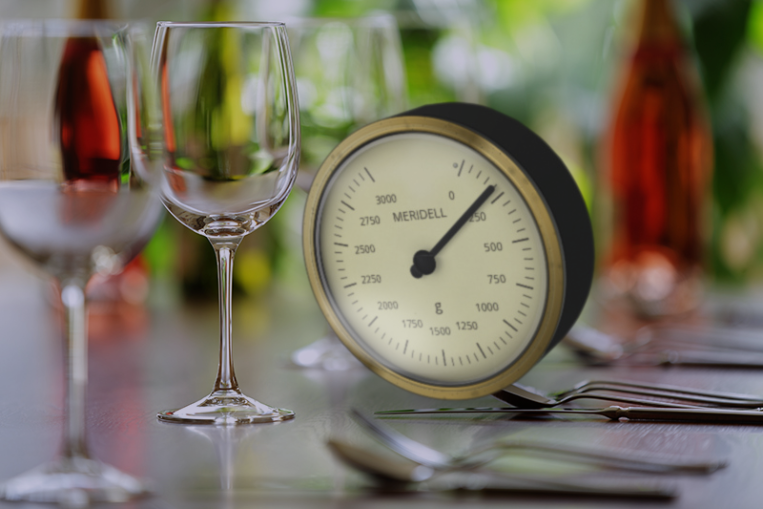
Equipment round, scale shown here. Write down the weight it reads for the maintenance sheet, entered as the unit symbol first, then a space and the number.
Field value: g 200
